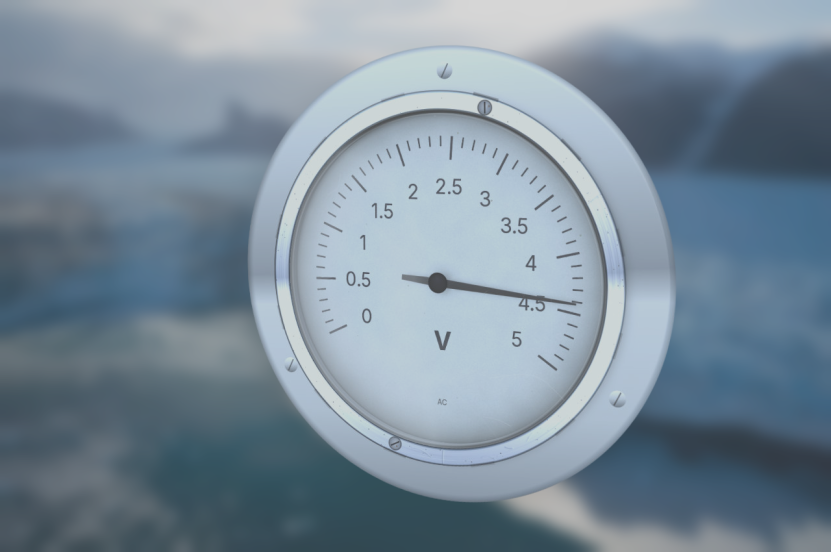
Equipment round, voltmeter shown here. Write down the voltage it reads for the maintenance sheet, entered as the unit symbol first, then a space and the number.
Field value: V 4.4
